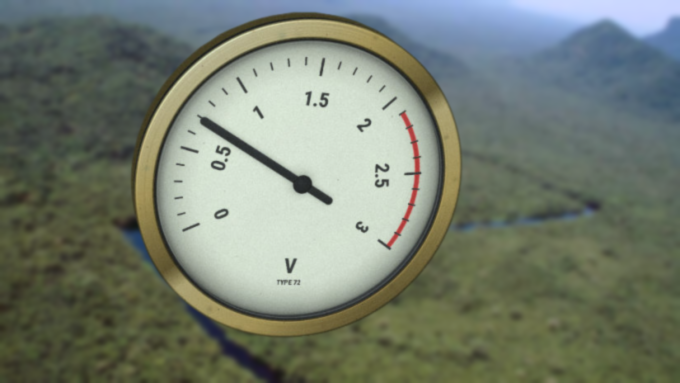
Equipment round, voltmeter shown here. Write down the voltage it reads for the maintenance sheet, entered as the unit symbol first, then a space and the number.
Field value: V 0.7
